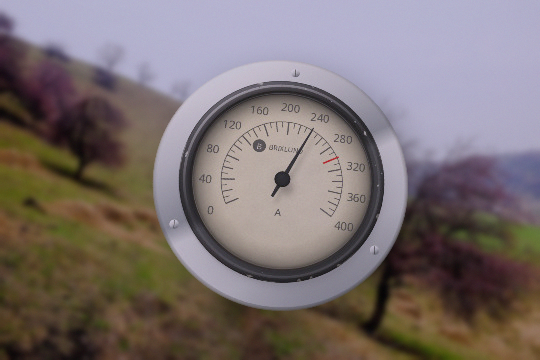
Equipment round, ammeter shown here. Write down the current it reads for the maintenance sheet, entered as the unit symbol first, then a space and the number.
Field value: A 240
